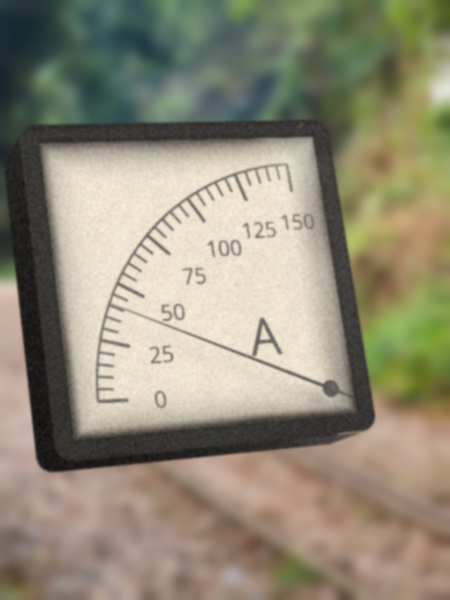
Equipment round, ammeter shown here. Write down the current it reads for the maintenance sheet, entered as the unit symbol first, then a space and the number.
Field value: A 40
